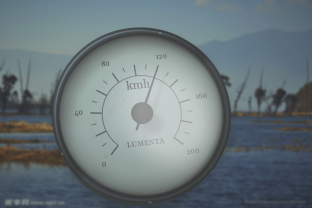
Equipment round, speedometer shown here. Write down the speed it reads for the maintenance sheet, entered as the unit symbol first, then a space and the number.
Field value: km/h 120
